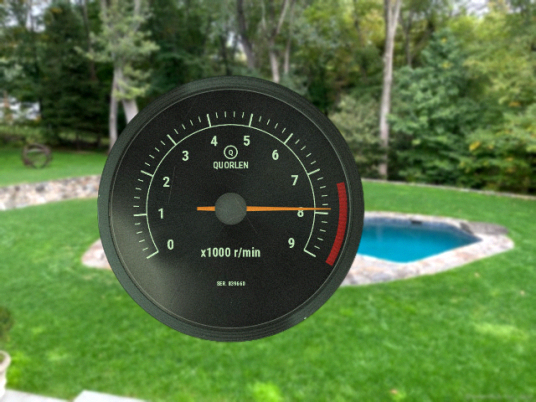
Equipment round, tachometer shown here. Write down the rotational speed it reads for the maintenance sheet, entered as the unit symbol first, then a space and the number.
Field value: rpm 7900
